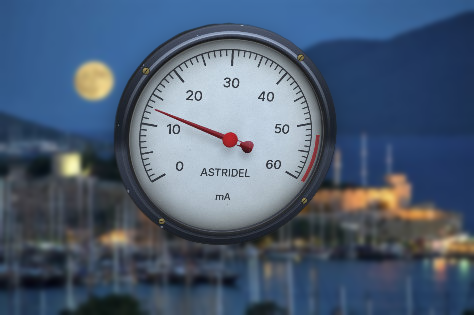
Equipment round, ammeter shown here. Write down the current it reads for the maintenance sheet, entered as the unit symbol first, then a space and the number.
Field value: mA 13
